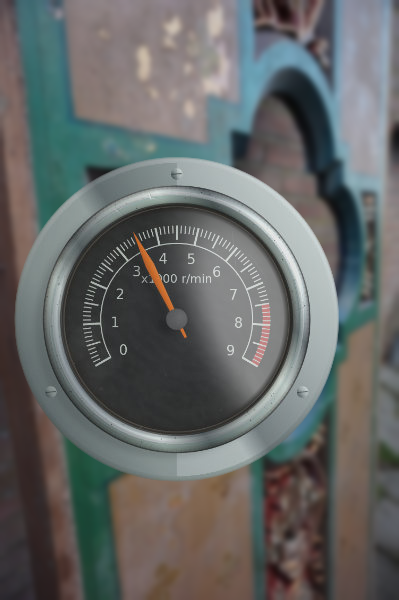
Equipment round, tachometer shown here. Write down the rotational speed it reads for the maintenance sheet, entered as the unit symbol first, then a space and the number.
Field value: rpm 3500
